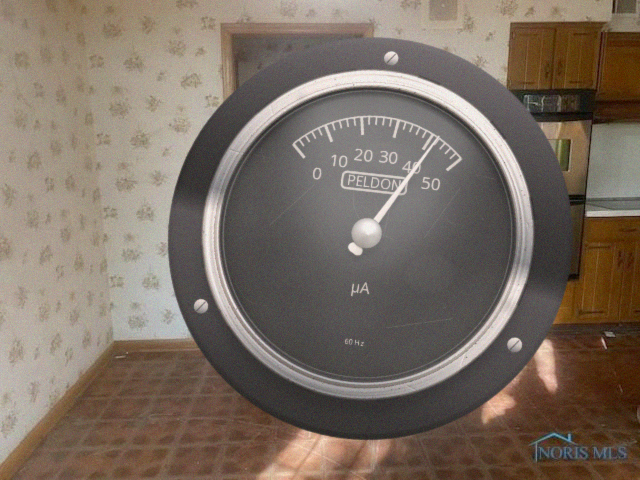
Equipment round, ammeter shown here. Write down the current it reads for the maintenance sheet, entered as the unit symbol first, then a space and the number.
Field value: µA 42
